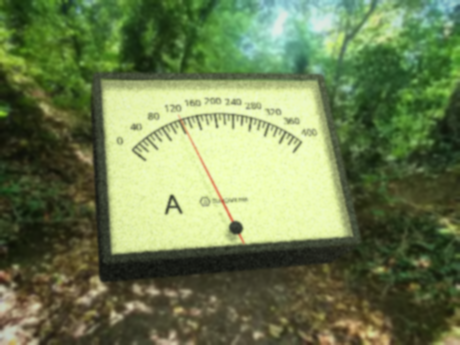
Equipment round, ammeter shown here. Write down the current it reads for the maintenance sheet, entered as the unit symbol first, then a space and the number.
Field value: A 120
